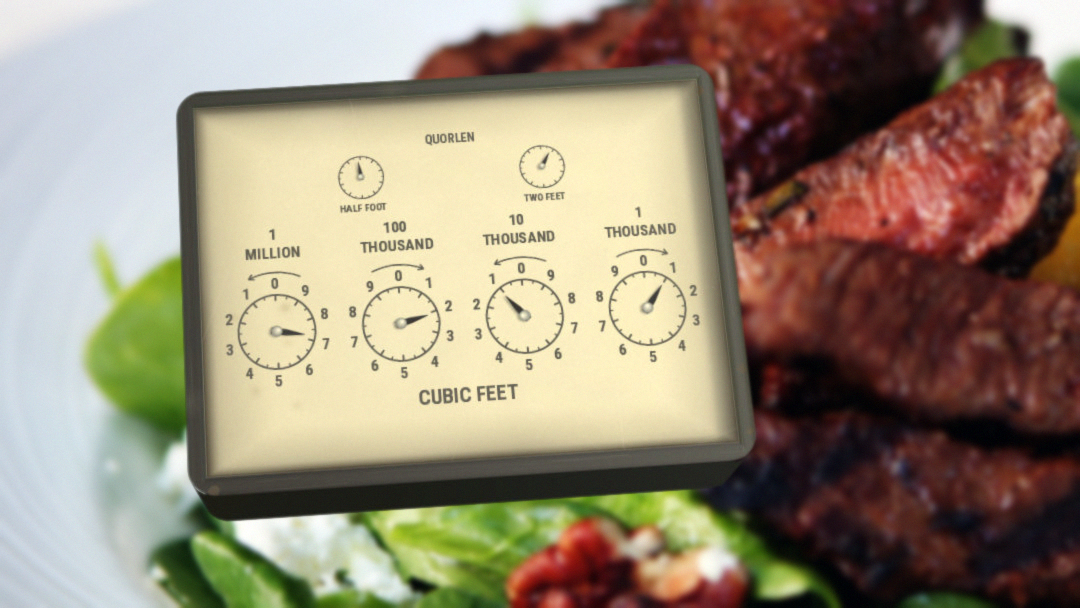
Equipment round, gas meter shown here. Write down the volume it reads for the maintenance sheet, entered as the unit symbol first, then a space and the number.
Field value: ft³ 721100
